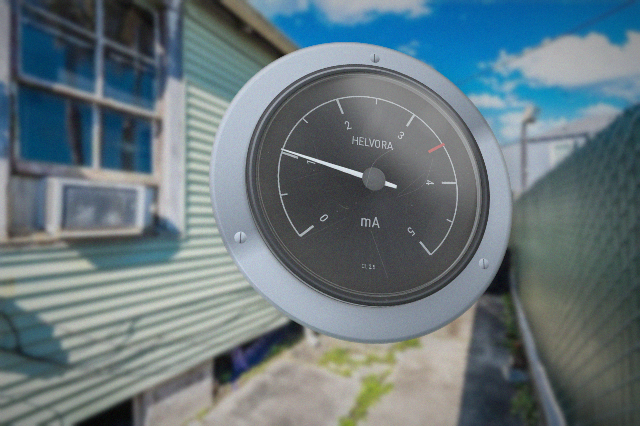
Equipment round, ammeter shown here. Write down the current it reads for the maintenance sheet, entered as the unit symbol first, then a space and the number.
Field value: mA 1
